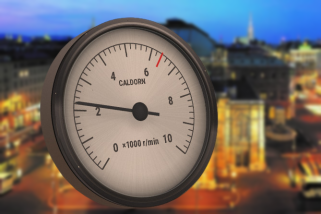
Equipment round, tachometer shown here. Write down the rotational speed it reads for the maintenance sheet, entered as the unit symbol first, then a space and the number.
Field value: rpm 2200
